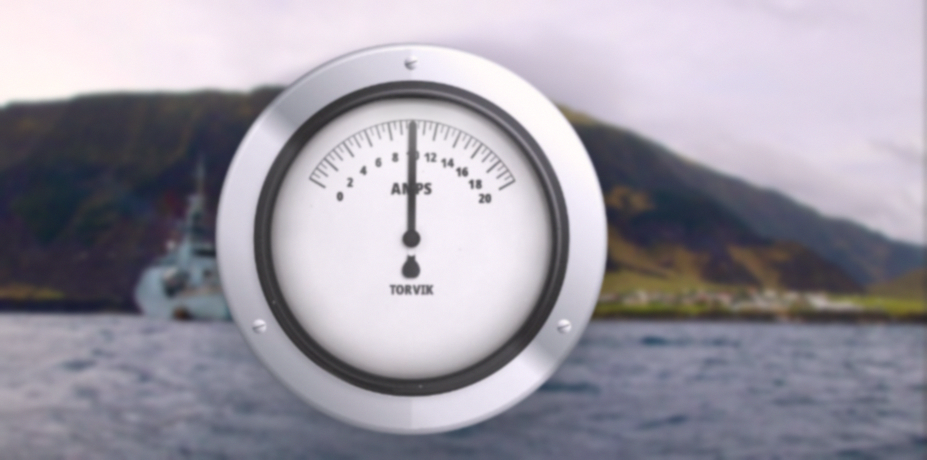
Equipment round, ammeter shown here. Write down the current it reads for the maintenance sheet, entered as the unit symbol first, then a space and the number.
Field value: A 10
